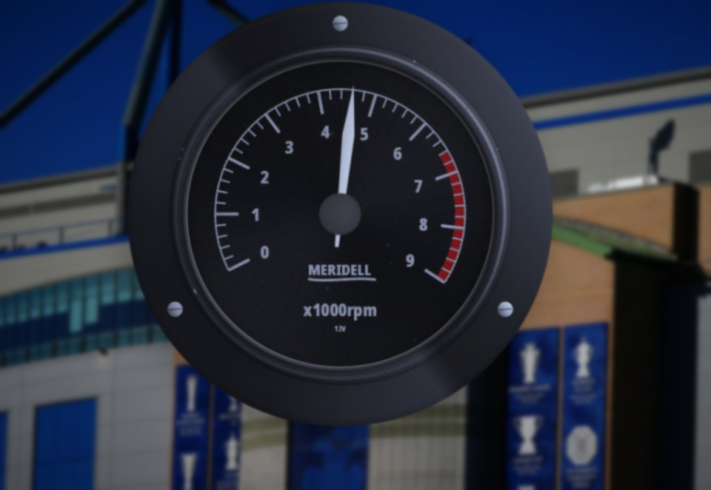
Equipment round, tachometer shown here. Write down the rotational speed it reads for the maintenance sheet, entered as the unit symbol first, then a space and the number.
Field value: rpm 4600
